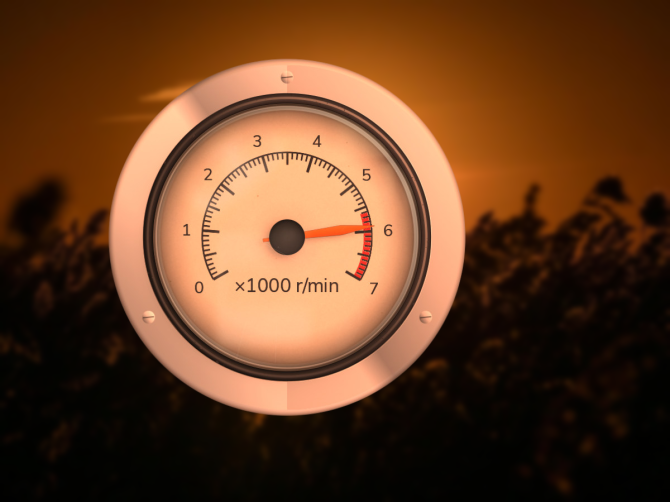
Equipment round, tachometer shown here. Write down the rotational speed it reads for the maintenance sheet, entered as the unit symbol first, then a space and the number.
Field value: rpm 5900
